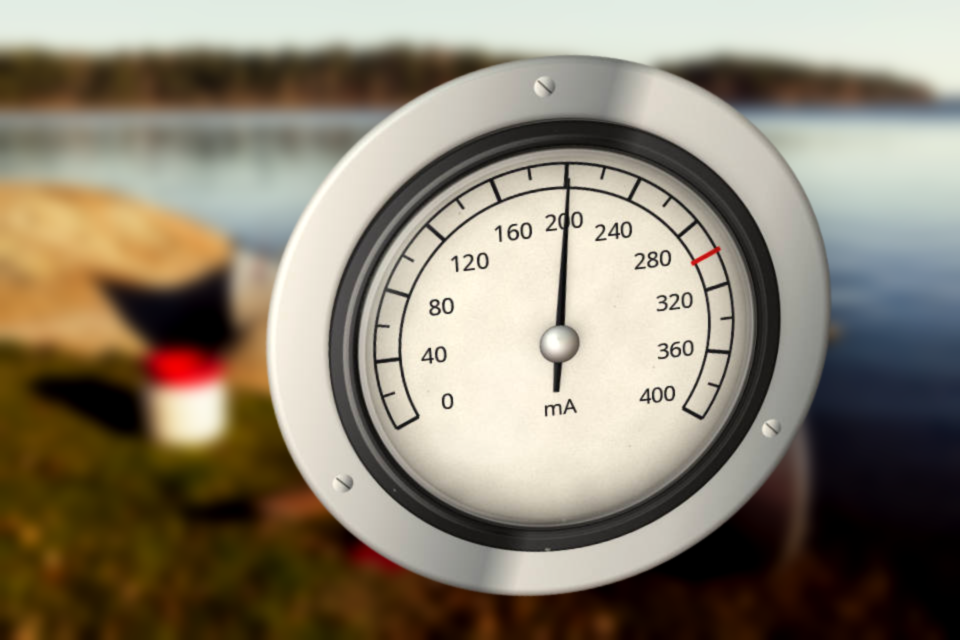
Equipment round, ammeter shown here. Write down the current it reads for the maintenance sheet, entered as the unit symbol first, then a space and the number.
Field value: mA 200
